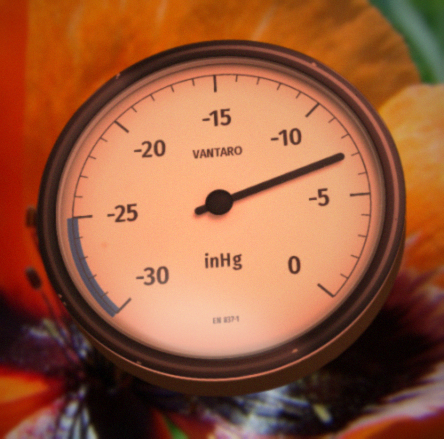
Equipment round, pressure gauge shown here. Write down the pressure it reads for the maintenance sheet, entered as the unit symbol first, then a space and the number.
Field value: inHg -7
